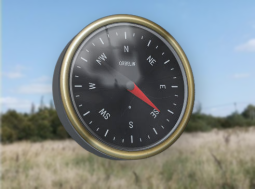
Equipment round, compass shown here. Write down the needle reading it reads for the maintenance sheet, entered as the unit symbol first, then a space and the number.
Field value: ° 130
